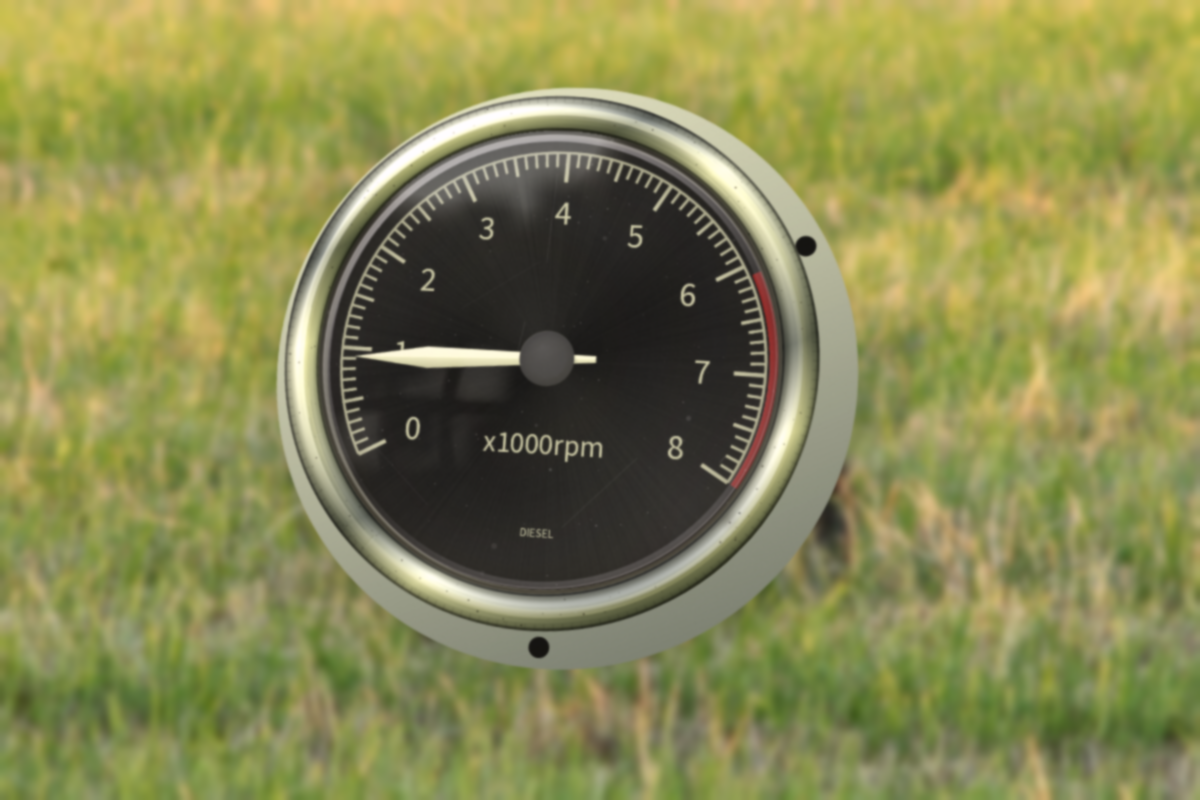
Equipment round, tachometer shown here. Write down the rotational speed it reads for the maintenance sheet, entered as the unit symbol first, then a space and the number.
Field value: rpm 900
